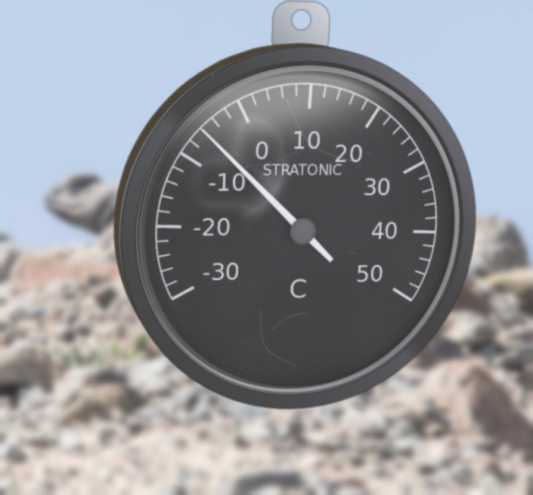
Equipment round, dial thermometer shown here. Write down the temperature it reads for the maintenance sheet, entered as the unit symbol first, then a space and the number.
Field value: °C -6
